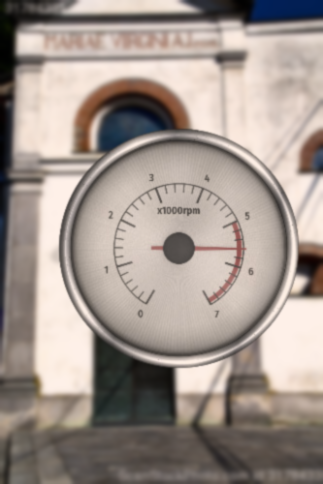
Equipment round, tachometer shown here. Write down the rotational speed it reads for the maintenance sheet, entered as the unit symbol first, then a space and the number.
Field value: rpm 5600
